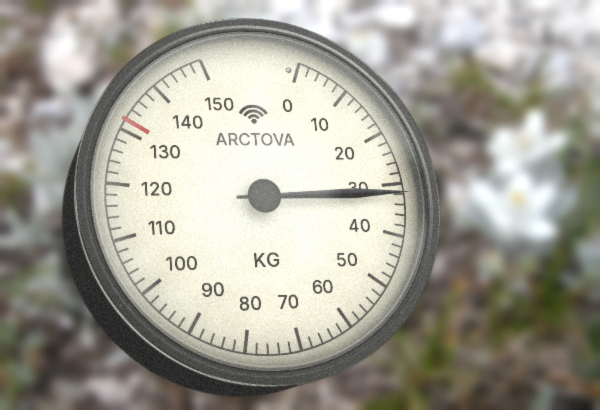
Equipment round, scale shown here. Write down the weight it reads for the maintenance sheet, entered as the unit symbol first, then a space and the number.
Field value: kg 32
